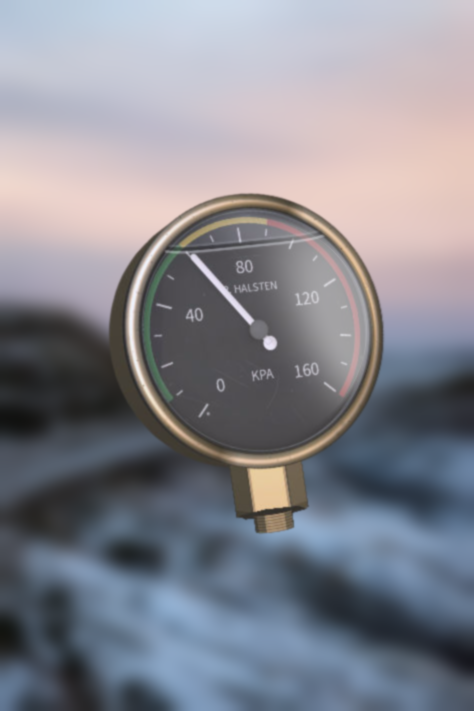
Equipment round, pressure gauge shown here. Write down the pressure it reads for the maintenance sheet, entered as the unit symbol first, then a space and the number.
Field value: kPa 60
